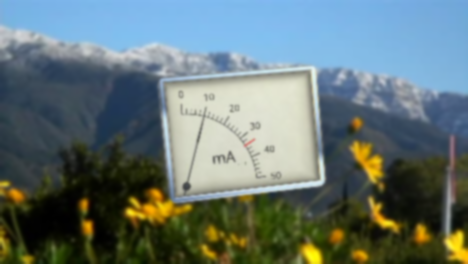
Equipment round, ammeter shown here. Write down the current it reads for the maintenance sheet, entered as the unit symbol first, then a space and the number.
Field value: mA 10
